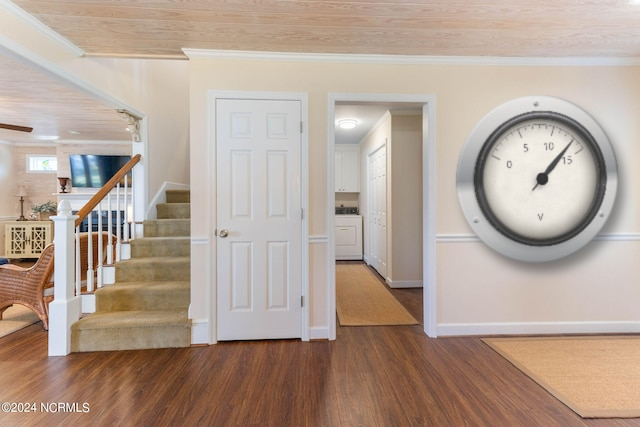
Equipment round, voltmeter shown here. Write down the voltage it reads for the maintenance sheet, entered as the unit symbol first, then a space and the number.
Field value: V 13
